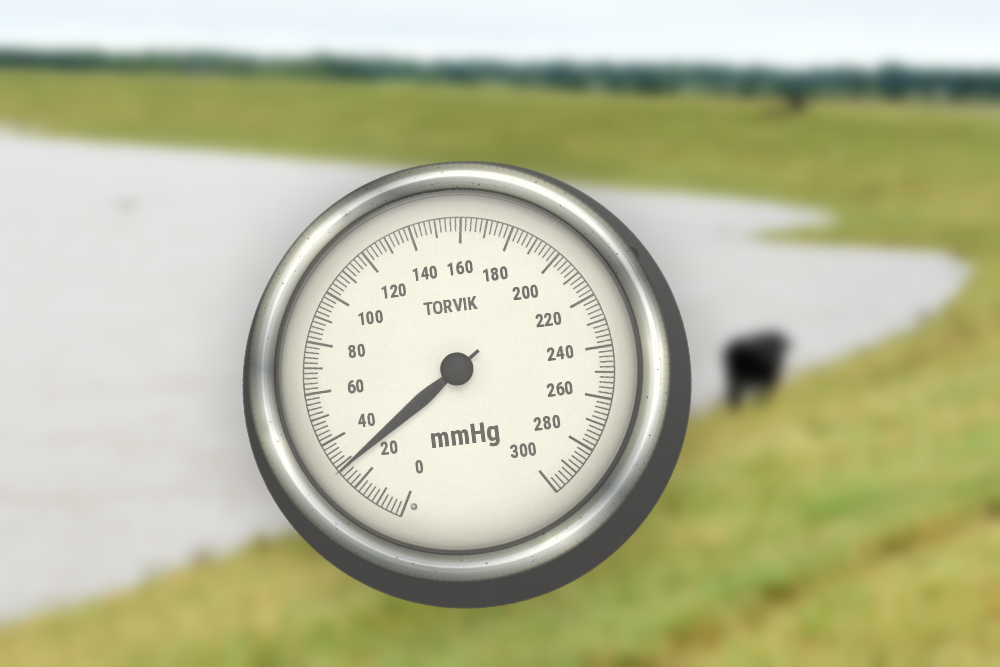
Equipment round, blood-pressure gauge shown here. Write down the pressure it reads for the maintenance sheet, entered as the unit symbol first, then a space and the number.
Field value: mmHg 28
